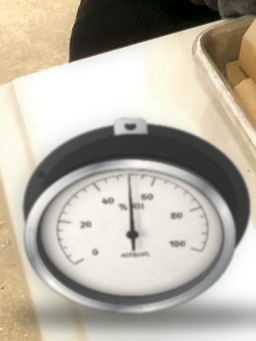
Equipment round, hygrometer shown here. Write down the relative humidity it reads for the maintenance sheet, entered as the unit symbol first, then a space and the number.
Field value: % 52
